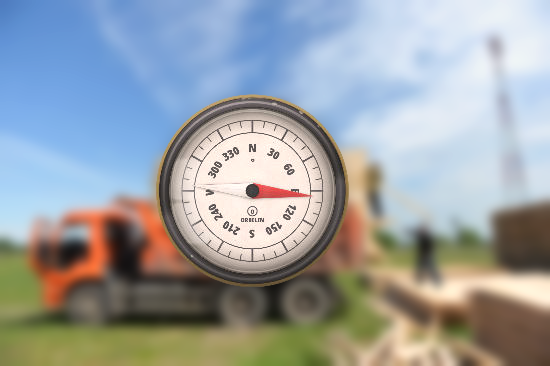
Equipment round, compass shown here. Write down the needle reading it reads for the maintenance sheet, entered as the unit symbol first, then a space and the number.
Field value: ° 95
